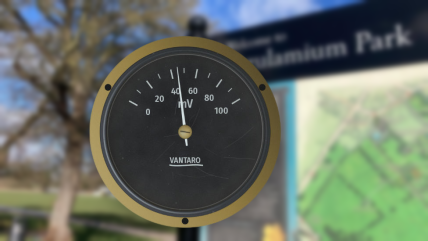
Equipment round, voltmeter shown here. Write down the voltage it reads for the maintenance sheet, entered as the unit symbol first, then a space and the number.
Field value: mV 45
